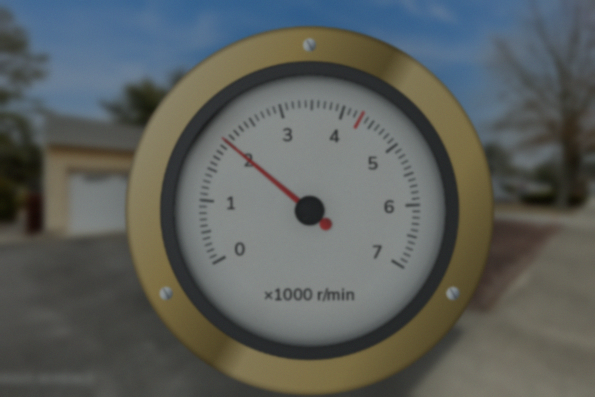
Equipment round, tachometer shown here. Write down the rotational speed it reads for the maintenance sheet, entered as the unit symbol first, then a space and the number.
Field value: rpm 2000
